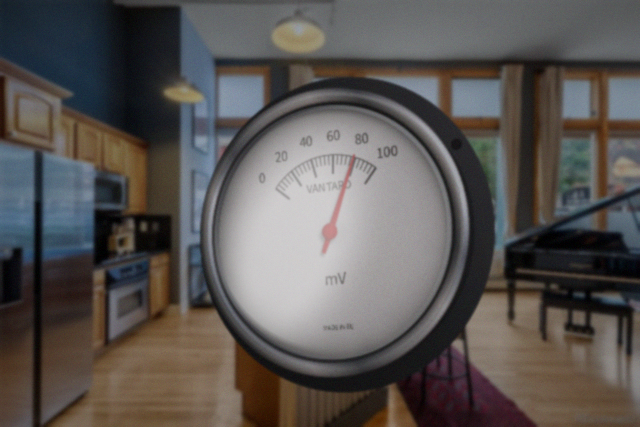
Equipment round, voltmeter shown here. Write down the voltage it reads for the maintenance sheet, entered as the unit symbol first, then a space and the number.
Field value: mV 80
